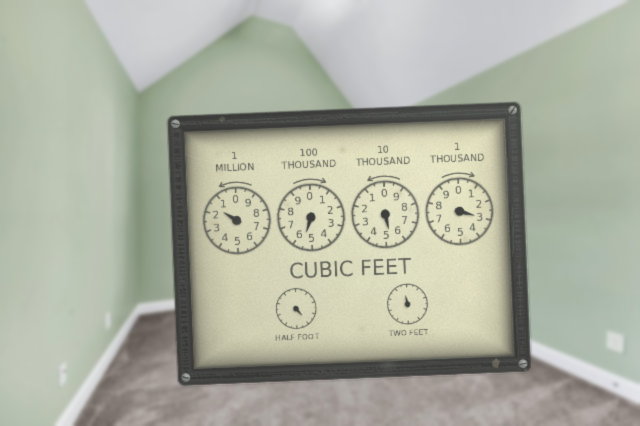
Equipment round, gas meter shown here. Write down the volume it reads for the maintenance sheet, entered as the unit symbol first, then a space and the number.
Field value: ft³ 155300
